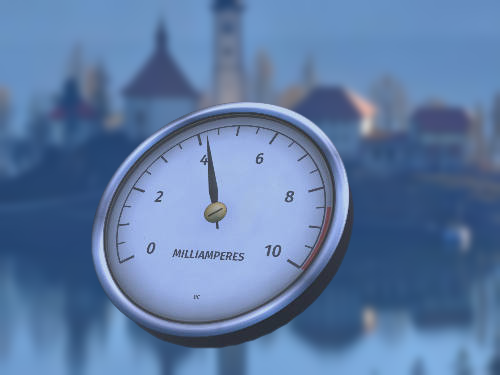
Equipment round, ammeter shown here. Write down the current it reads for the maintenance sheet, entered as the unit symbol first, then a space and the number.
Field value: mA 4.25
